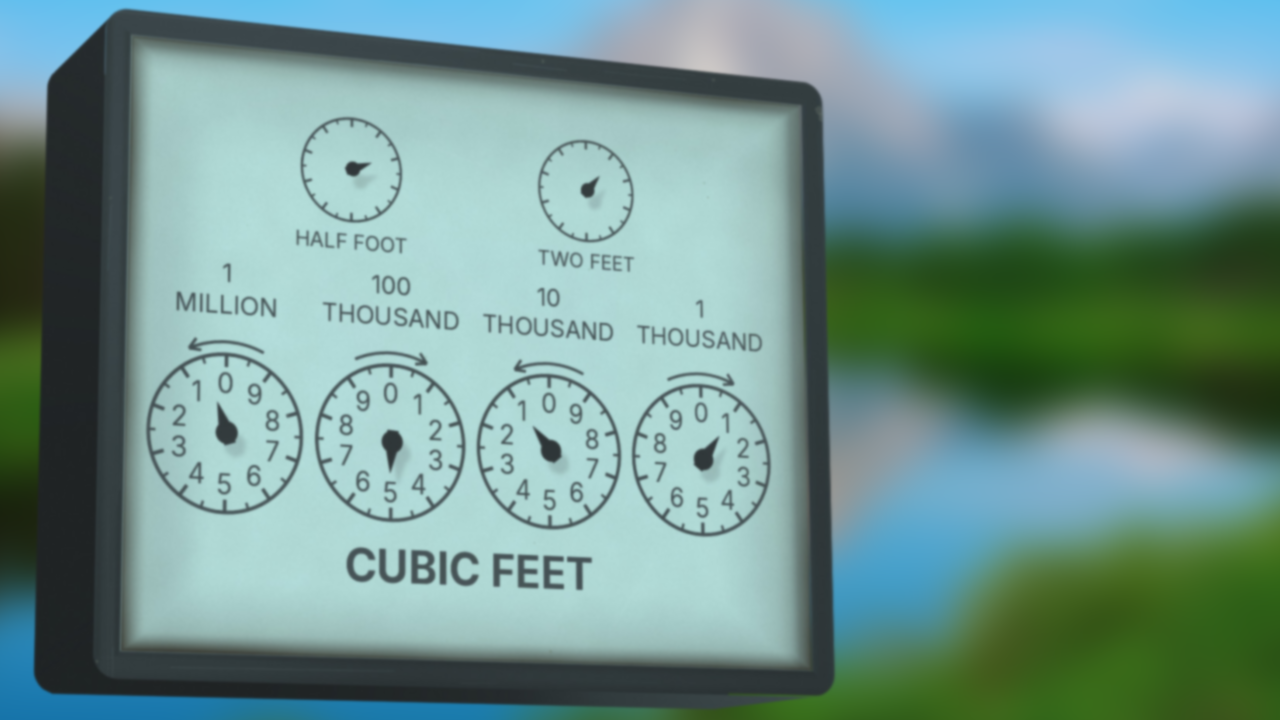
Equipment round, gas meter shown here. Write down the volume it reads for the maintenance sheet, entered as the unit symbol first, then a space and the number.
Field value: ft³ 51100
